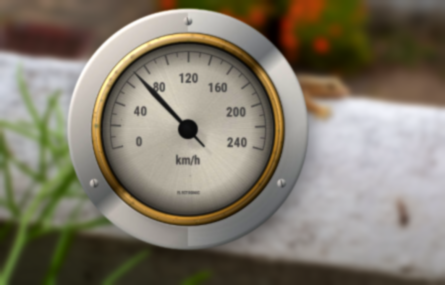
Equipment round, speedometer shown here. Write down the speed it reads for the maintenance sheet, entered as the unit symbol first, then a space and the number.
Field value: km/h 70
